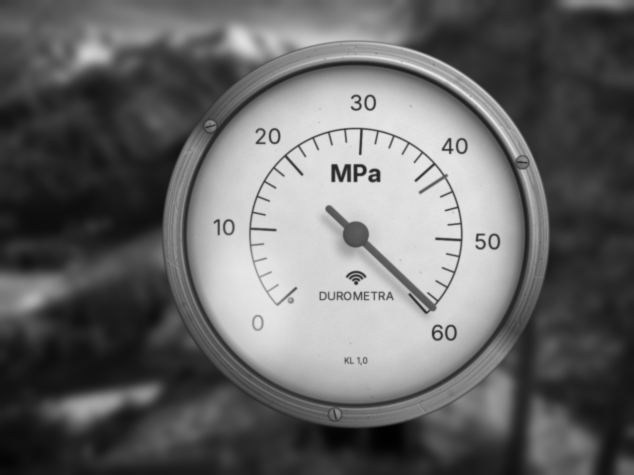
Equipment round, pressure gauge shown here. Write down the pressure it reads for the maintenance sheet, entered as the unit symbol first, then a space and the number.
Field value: MPa 59
